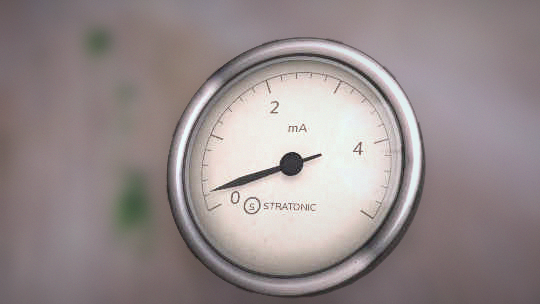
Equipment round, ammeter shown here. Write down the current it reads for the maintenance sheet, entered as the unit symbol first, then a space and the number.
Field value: mA 0.2
